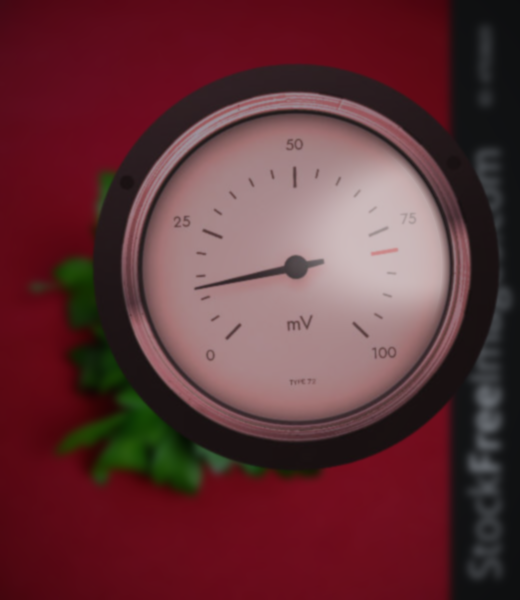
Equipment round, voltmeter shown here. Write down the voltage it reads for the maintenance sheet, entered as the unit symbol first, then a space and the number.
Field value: mV 12.5
